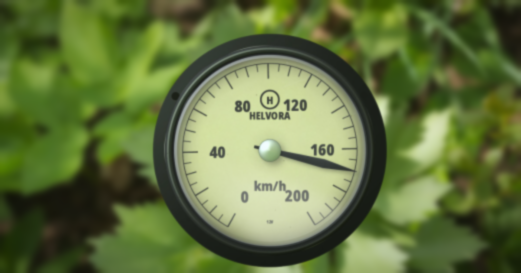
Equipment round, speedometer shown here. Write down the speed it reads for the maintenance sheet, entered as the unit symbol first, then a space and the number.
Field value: km/h 170
